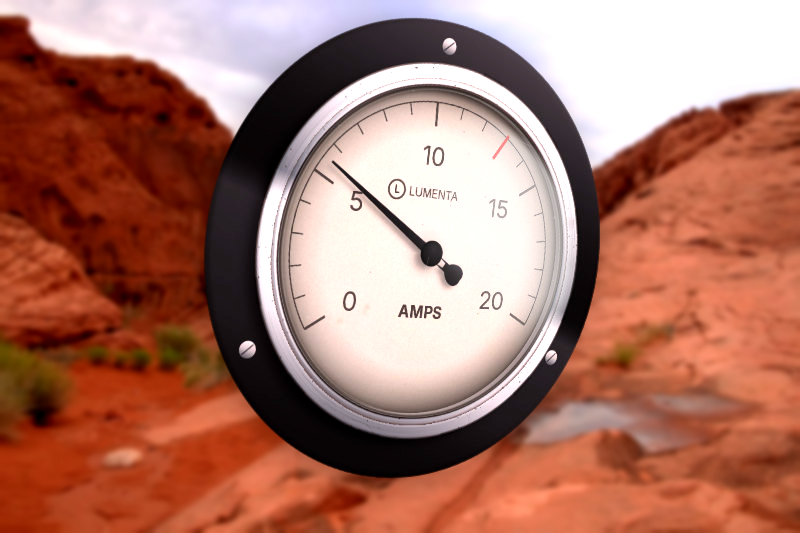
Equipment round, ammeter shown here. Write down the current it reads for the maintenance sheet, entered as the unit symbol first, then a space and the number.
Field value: A 5.5
